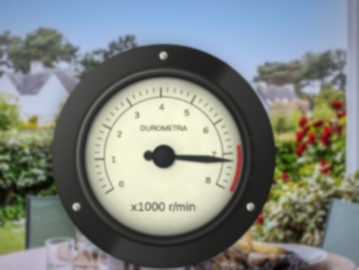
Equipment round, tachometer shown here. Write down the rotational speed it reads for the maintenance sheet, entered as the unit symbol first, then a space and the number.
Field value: rpm 7200
